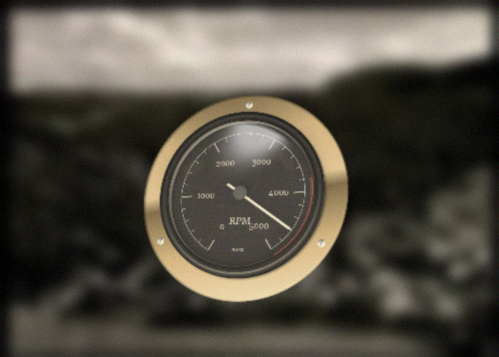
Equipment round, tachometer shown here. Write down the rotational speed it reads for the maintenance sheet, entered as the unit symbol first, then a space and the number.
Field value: rpm 4600
